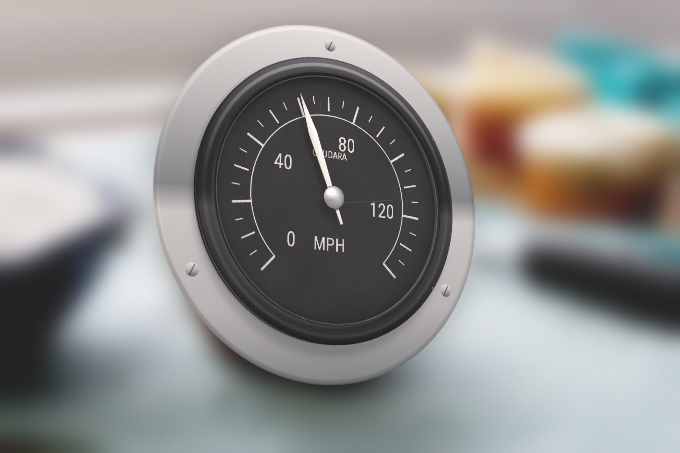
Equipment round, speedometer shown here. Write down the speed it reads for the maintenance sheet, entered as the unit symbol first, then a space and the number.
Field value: mph 60
